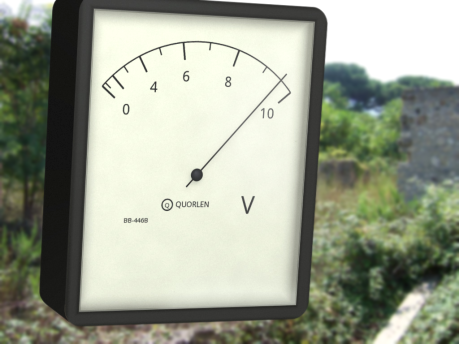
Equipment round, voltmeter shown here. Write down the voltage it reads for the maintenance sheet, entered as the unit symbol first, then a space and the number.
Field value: V 9.5
